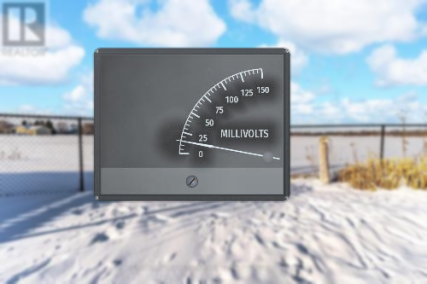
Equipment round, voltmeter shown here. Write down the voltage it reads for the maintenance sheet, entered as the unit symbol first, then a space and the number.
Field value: mV 15
